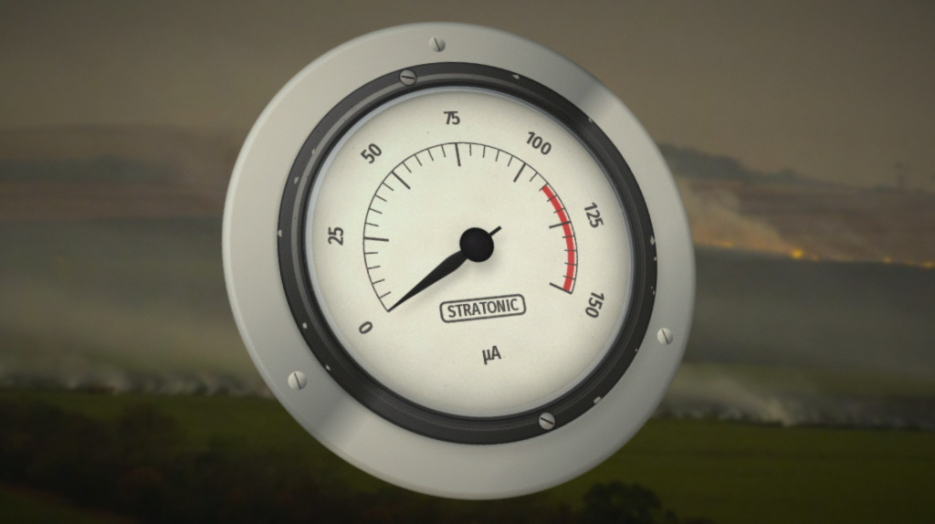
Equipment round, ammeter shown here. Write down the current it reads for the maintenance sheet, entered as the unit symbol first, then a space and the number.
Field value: µA 0
